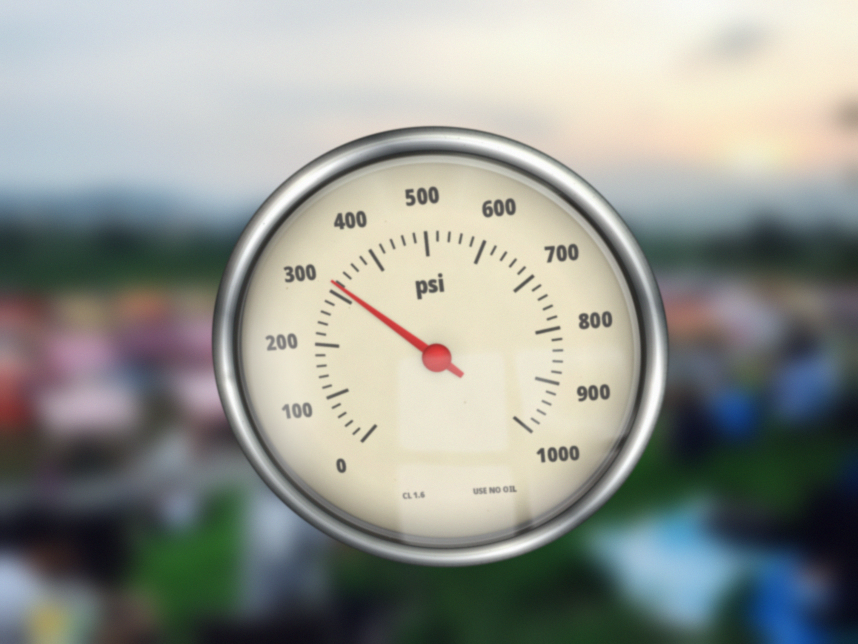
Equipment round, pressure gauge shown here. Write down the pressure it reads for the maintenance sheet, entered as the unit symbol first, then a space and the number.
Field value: psi 320
